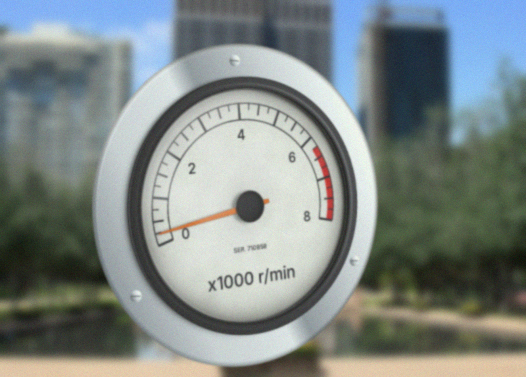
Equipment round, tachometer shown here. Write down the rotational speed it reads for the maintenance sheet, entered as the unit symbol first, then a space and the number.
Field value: rpm 250
